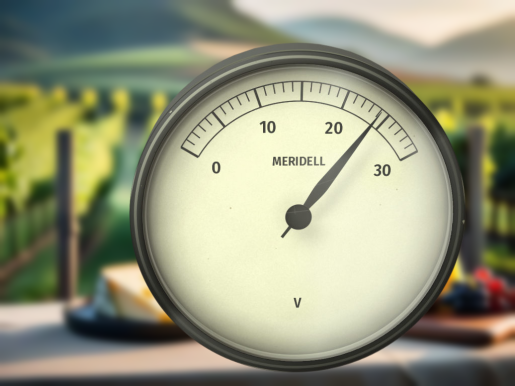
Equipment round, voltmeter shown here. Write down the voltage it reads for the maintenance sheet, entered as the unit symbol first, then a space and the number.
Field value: V 24
